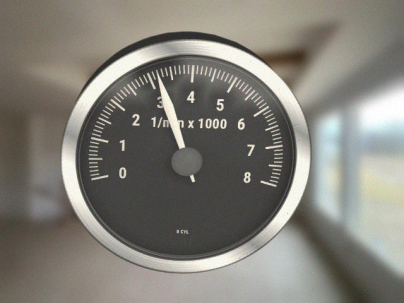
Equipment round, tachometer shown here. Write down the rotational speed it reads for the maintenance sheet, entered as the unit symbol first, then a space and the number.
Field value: rpm 3200
